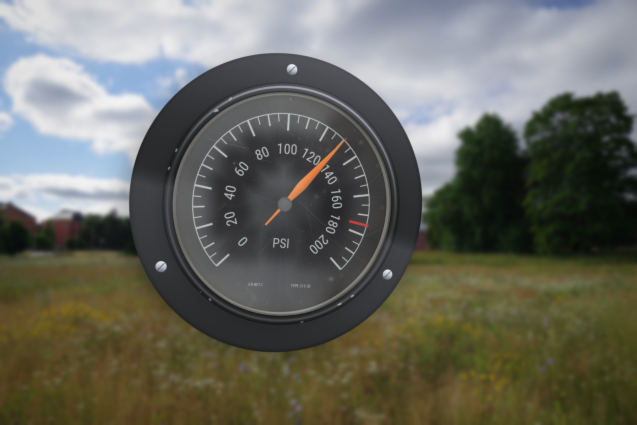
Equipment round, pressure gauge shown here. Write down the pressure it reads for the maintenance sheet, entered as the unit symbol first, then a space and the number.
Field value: psi 130
